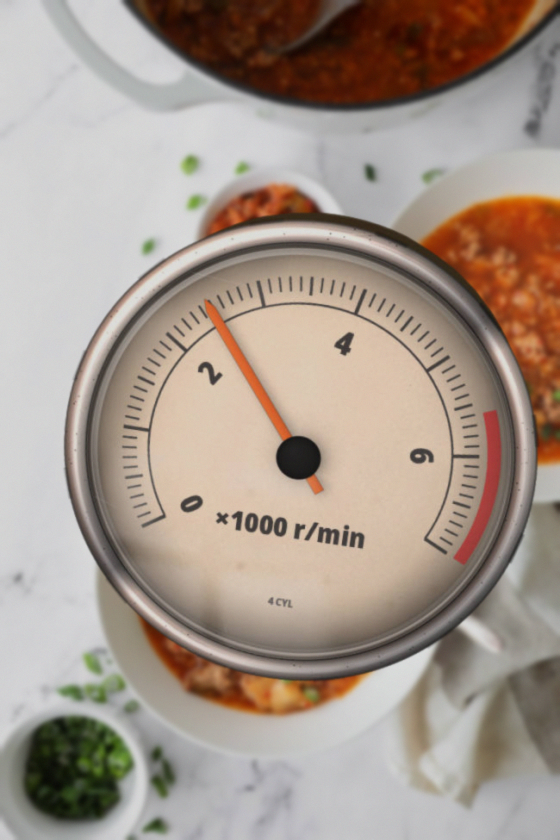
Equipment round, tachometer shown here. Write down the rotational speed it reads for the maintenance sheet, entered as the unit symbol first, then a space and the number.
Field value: rpm 2500
